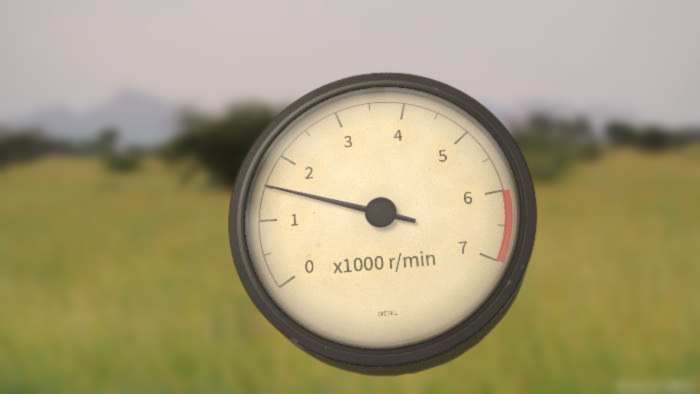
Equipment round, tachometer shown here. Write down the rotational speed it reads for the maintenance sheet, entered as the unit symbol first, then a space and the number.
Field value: rpm 1500
